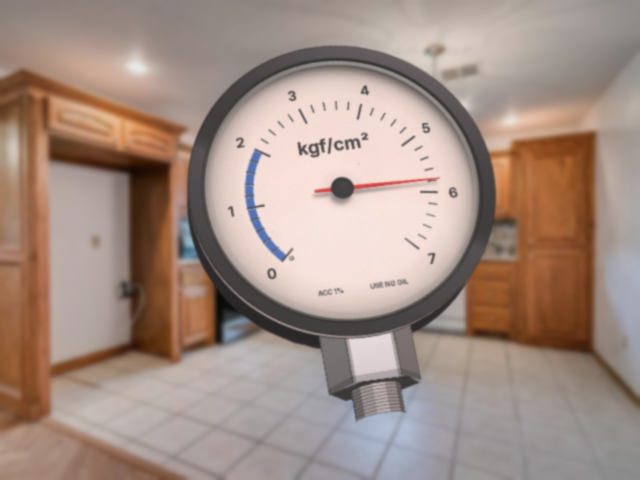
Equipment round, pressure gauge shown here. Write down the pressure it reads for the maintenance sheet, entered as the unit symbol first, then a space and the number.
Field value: kg/cm² 5.8
